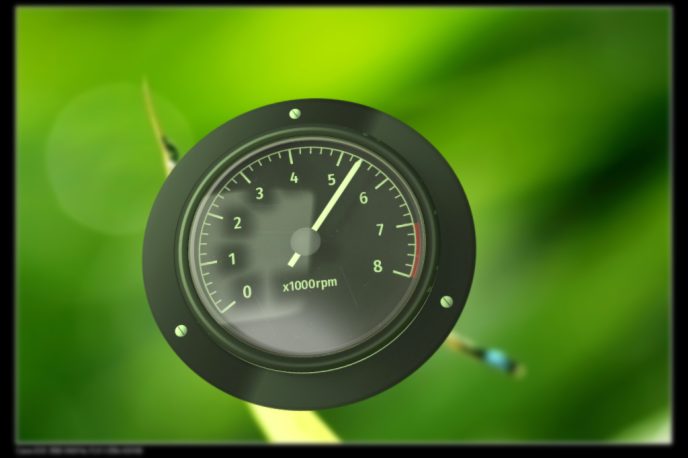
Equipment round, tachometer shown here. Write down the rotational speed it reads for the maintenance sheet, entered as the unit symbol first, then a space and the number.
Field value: rpm 5400
